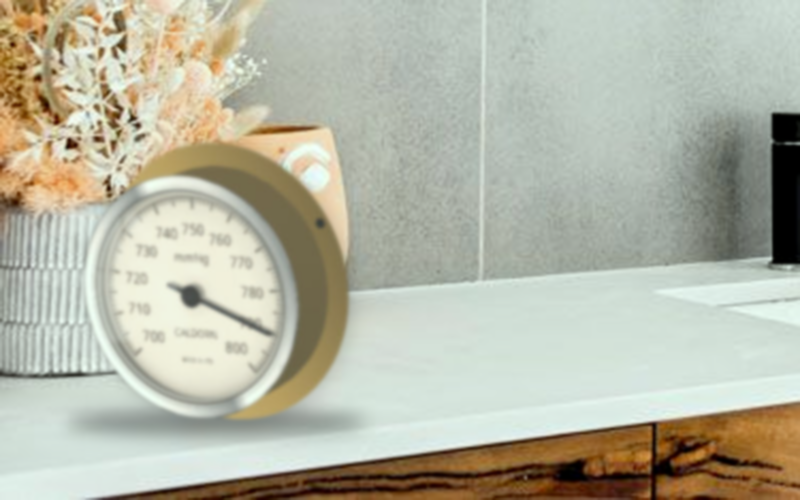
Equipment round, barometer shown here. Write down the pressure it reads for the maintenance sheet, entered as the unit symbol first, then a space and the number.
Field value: mmHg 790
